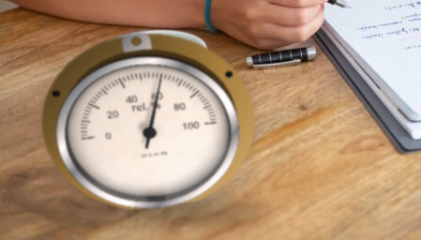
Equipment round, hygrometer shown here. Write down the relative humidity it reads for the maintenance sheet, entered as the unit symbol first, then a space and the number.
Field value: % 60
